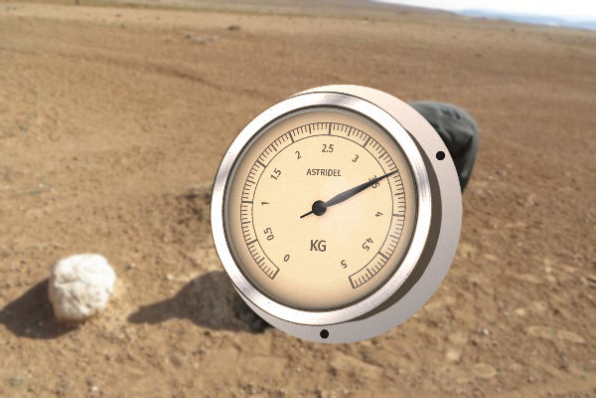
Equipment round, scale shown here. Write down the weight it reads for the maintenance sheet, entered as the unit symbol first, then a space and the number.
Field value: kg 3.5
